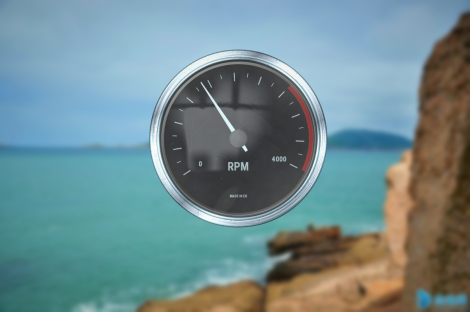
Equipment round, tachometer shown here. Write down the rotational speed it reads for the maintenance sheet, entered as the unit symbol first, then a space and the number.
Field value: rpm 1500
